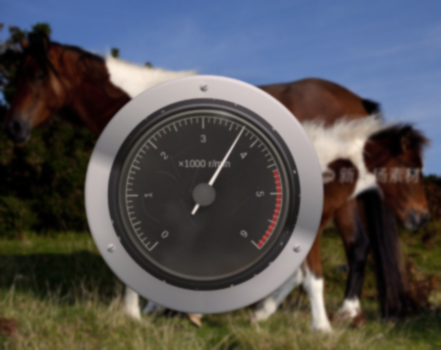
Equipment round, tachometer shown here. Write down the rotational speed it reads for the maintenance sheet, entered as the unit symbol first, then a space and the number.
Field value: rpm 3700
